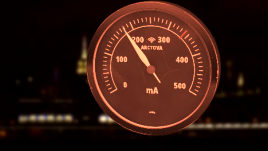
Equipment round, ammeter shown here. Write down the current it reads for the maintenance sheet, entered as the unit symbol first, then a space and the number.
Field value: mA 180
